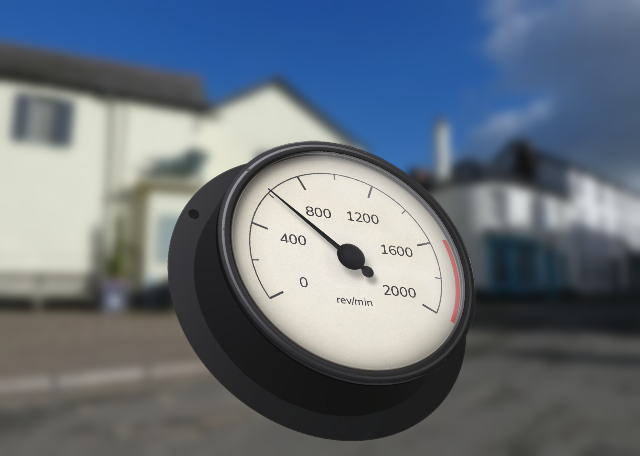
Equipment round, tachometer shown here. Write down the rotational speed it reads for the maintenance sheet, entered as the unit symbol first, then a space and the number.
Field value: rpm 600
